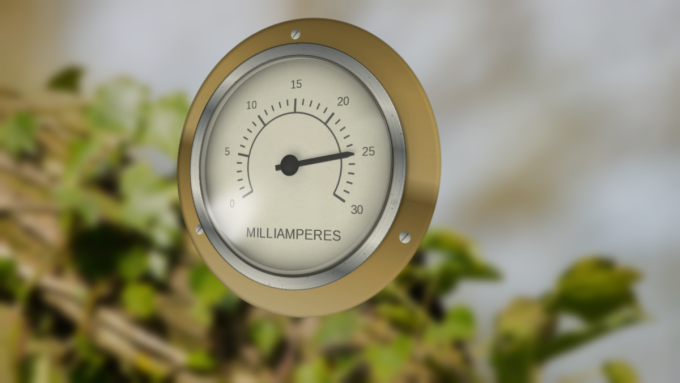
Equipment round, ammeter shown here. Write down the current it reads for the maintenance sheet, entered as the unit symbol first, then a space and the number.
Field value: mA 25
